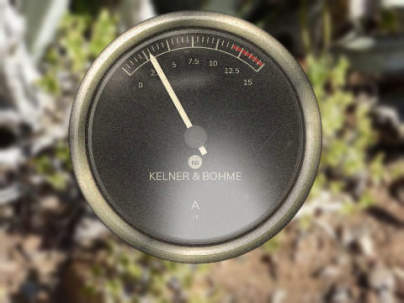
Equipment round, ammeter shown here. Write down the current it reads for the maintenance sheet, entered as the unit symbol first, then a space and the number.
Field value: A 3
